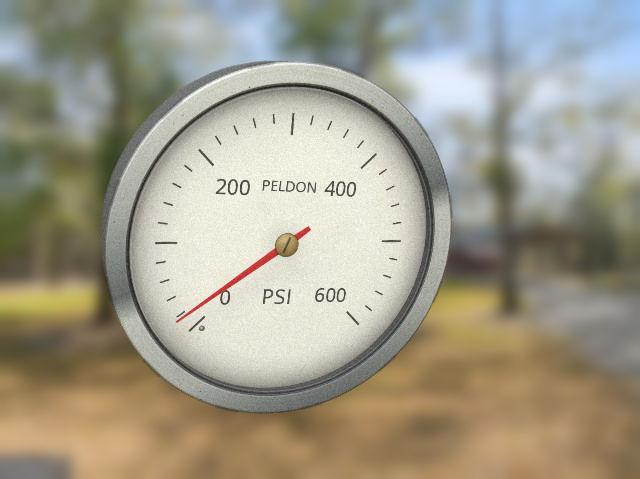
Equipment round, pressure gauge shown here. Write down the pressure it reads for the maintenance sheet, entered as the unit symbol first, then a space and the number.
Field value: psi 20
